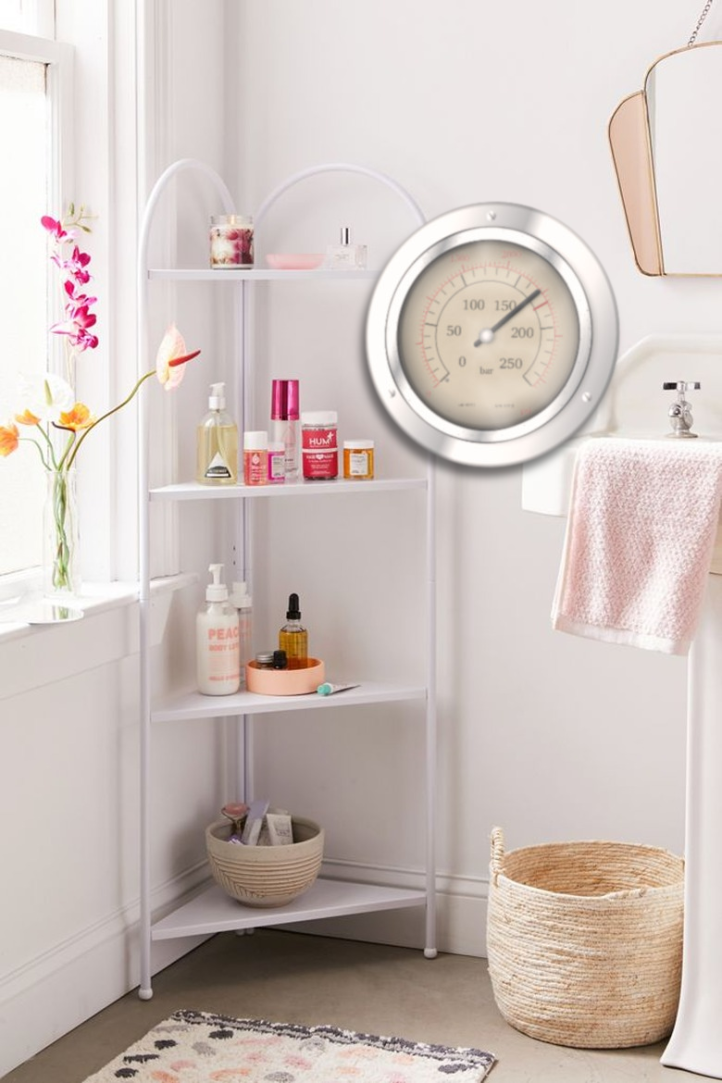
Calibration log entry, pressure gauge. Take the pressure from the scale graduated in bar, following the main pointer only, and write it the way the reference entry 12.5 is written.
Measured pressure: 170
